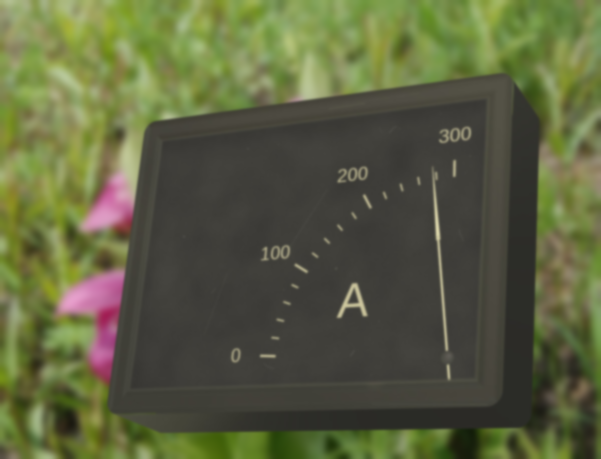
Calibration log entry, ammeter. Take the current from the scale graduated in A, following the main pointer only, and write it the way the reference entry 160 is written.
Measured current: 280
